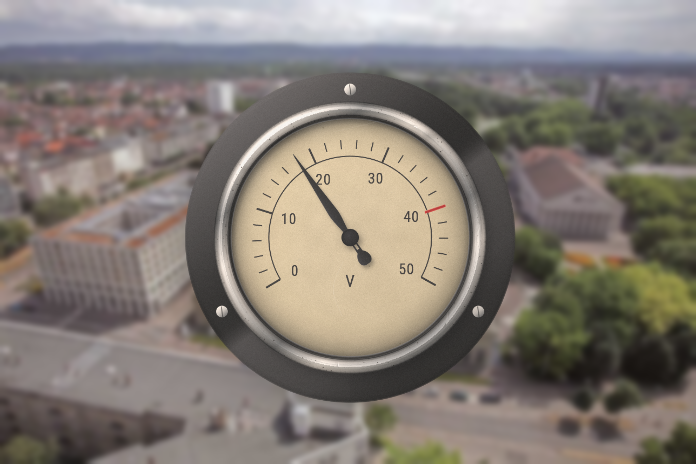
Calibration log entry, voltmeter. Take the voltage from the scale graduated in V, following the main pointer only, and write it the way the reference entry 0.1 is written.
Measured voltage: 18
